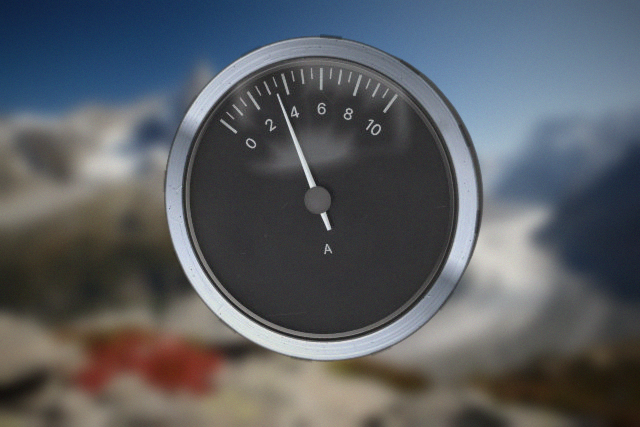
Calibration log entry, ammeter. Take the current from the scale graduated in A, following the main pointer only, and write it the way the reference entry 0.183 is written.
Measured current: 3.5
